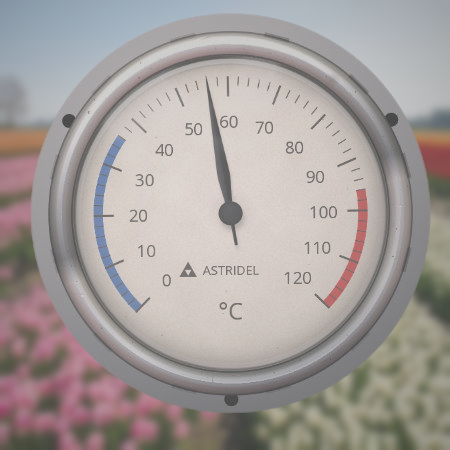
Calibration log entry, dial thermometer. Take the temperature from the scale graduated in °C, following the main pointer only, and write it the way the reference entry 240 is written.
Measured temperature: 56
